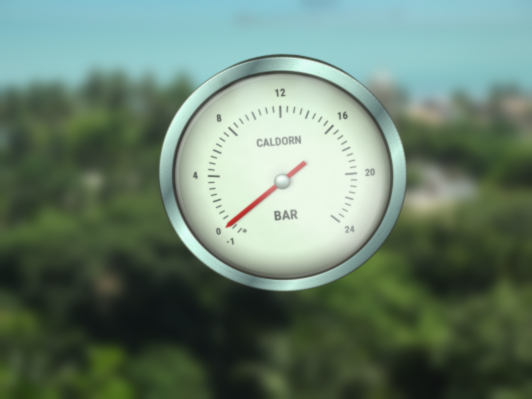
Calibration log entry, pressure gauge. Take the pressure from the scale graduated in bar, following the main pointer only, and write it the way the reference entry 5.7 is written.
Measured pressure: 0
